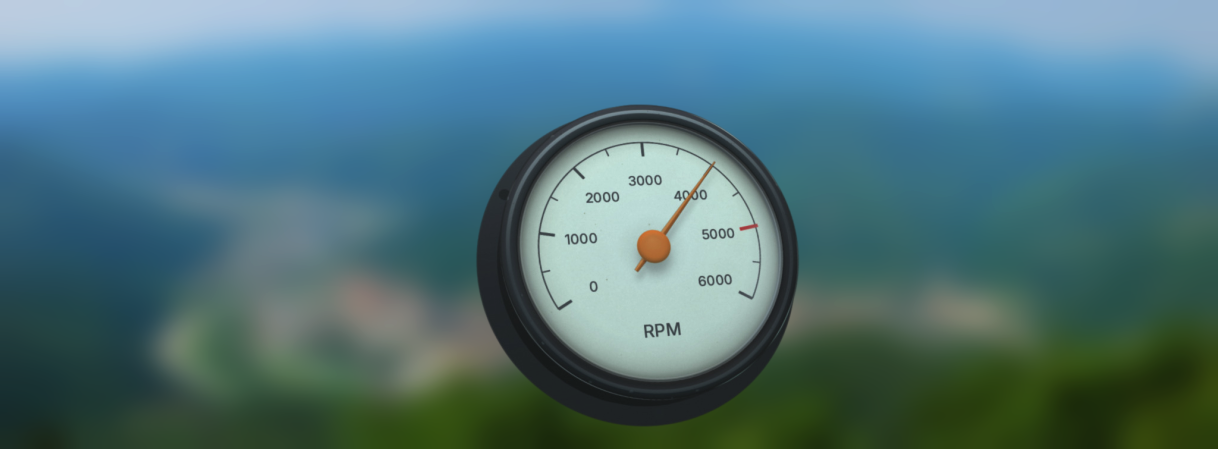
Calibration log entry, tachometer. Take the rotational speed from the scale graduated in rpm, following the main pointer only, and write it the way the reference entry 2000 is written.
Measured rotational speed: 4000
